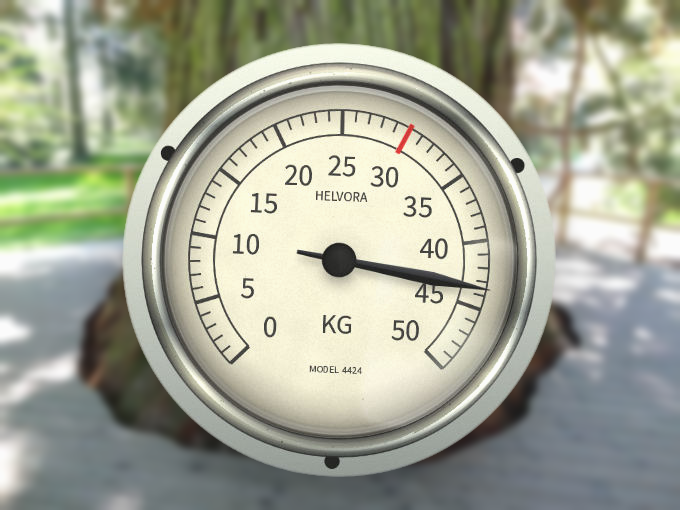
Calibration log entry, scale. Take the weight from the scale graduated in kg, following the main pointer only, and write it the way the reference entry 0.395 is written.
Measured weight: 43.5
